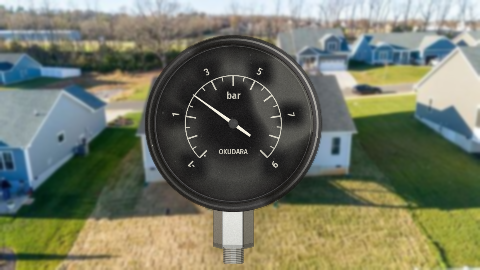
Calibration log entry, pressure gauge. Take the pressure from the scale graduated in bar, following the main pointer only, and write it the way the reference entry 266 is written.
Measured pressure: 2
